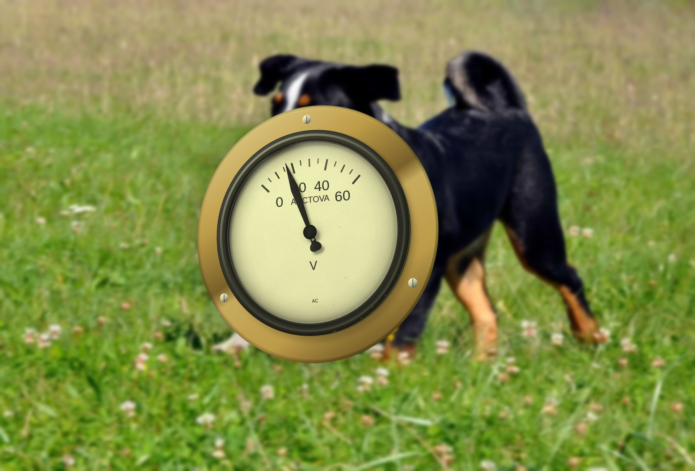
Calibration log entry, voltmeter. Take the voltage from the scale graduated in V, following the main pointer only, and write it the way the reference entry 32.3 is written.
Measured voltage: 17.5
